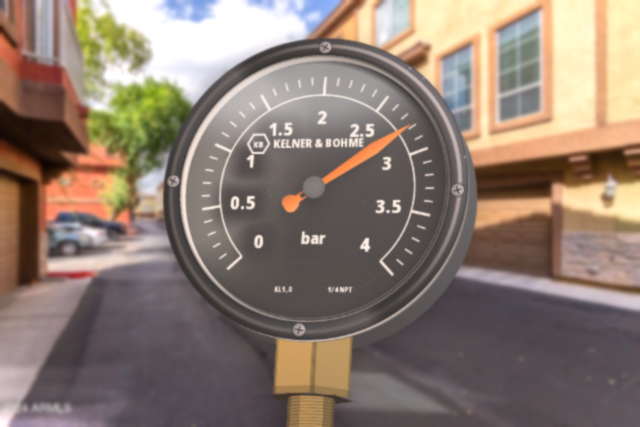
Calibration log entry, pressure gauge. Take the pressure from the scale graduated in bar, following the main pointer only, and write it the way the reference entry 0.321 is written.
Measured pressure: 2.8
